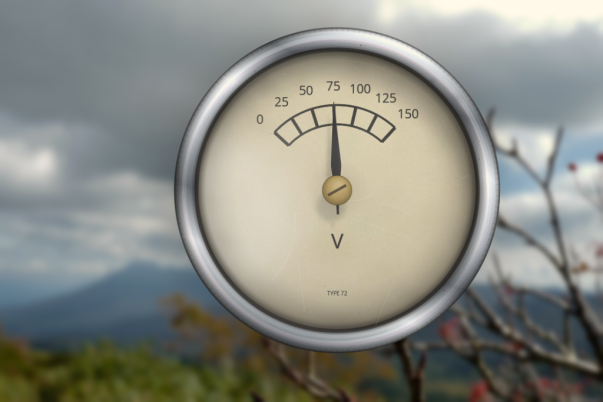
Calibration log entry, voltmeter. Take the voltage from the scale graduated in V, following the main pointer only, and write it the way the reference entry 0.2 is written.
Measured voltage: 75
